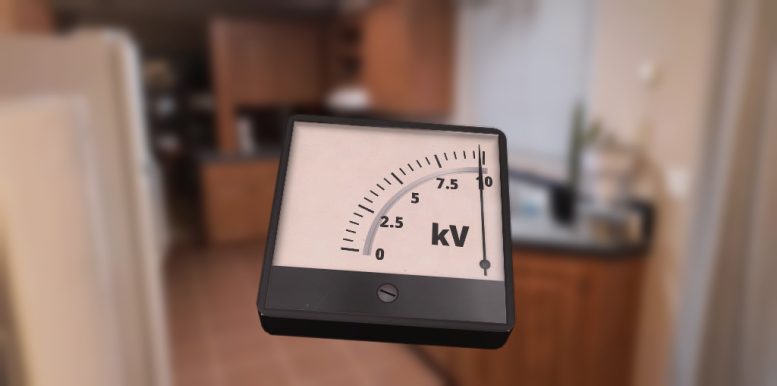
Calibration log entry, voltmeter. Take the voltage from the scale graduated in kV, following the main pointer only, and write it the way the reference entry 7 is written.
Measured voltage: 9.75
